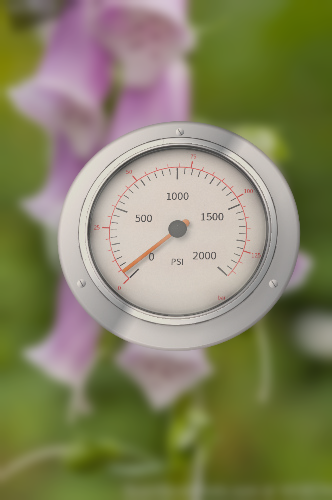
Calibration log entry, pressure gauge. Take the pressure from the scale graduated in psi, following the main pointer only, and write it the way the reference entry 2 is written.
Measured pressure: 50
